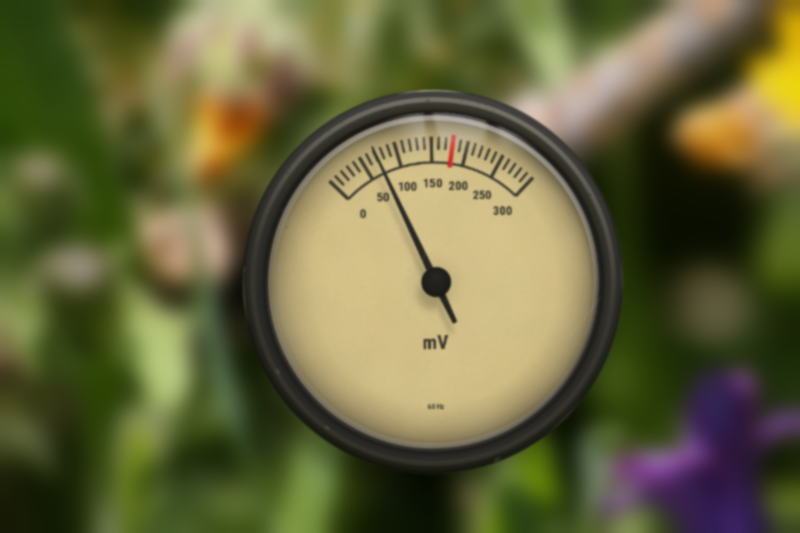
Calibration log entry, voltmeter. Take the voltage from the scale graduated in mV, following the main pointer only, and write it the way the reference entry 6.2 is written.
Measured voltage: 70
